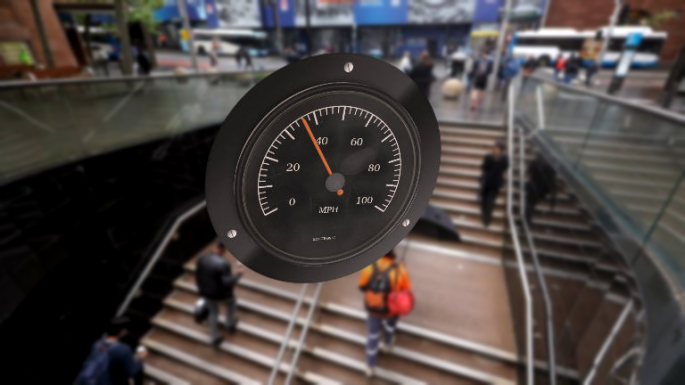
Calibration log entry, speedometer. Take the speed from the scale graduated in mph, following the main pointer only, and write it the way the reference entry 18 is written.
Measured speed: 36
